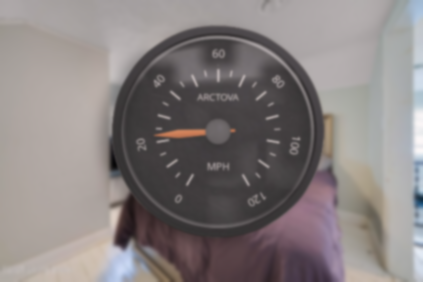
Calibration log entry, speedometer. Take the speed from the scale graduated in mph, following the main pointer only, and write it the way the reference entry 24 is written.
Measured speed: 22.5
